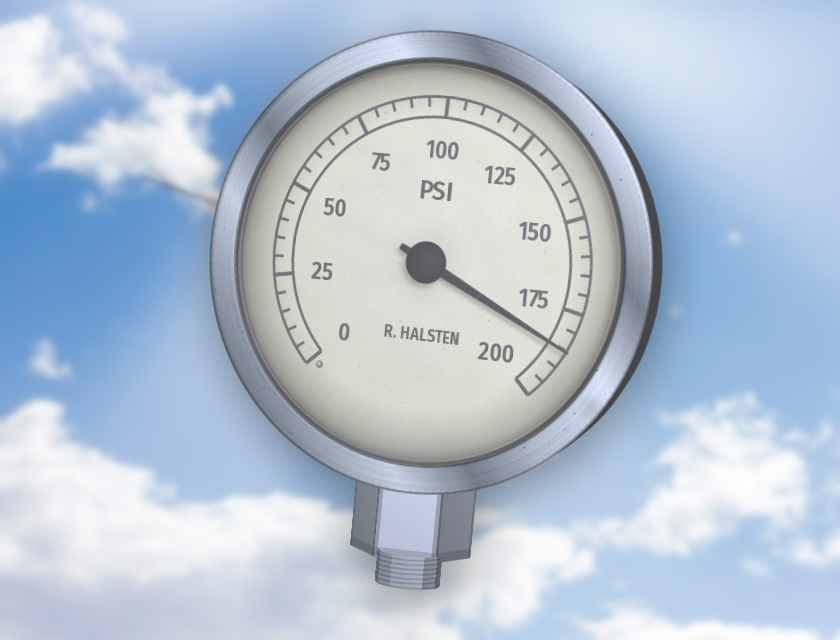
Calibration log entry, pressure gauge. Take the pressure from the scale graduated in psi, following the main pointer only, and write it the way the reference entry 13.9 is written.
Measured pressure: 185
